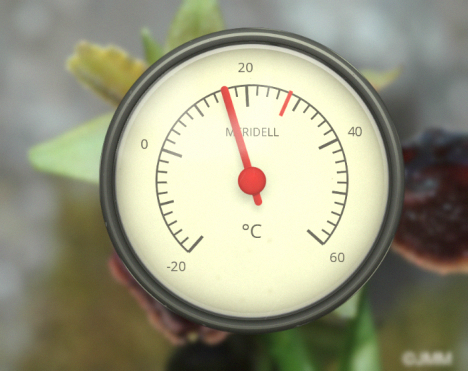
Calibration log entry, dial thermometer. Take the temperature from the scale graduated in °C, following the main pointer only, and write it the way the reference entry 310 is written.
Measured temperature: 16
